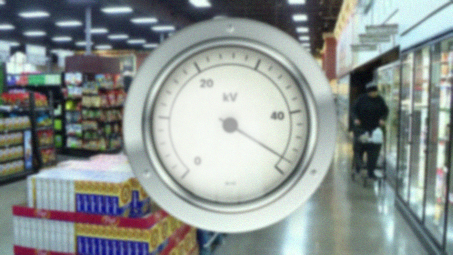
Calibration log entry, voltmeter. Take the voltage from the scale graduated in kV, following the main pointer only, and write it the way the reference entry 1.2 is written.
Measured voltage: 48
